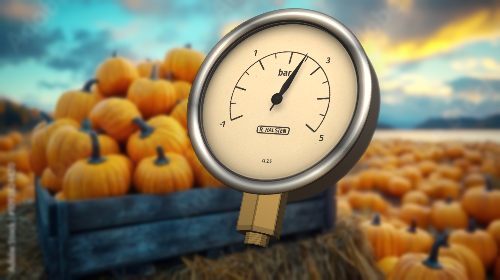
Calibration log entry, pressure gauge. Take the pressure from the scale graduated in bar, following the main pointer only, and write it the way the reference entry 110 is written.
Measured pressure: 2.5
